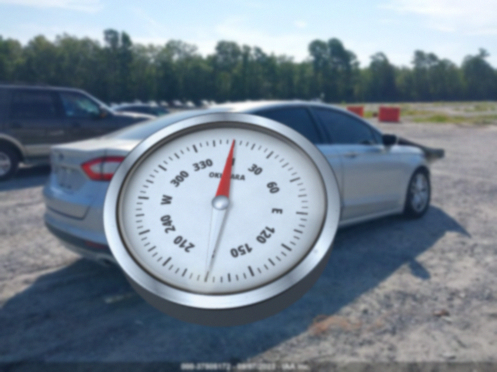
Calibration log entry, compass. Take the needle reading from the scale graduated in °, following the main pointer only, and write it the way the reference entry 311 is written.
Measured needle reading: 0
